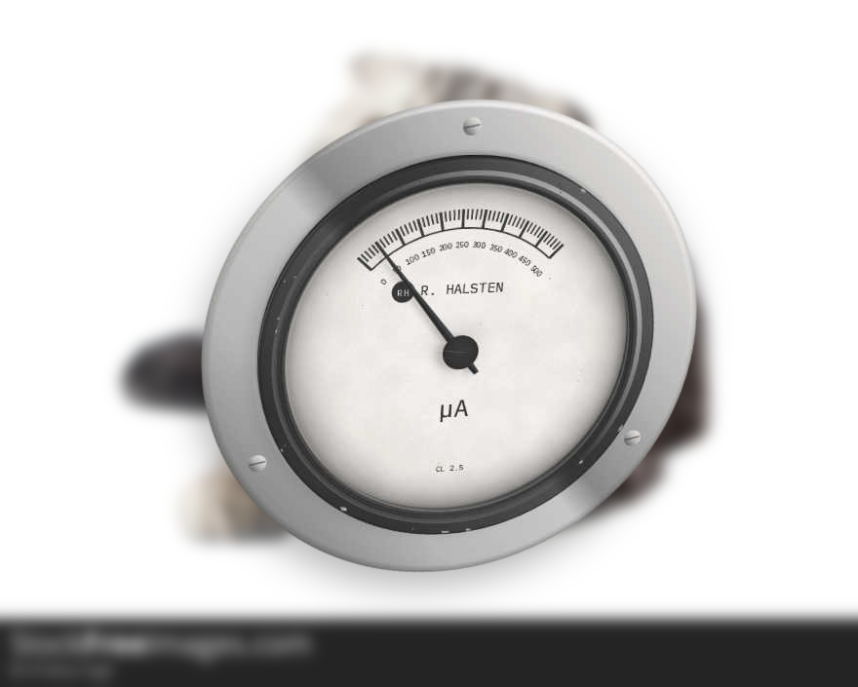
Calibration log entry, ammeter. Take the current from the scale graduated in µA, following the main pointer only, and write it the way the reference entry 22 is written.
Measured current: 50
